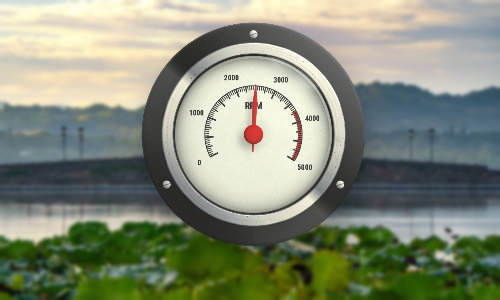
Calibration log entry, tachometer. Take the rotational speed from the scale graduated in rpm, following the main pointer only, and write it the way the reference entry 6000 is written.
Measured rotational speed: 2500
